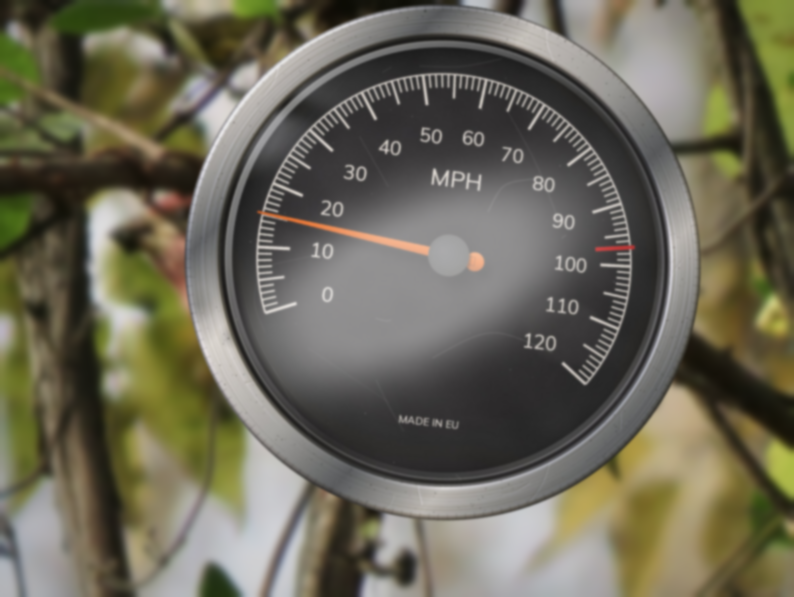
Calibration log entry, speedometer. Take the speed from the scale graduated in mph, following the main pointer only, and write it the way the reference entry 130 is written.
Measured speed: 15
